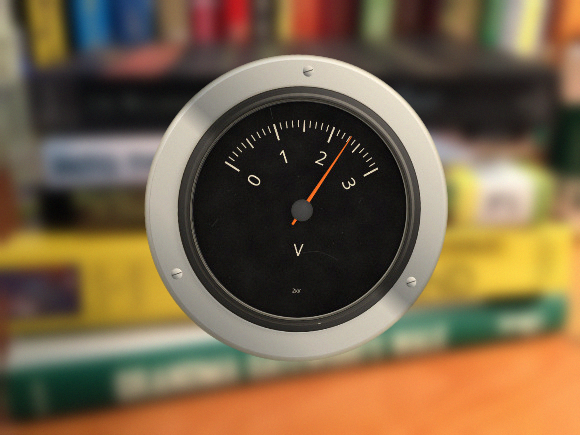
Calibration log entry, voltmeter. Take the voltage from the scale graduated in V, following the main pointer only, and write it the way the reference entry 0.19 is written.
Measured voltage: 2.3
